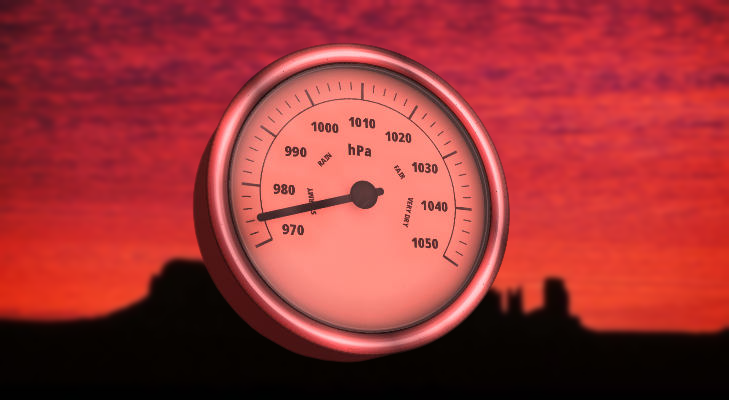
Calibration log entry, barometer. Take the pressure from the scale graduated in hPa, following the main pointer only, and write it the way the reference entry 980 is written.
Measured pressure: 974
